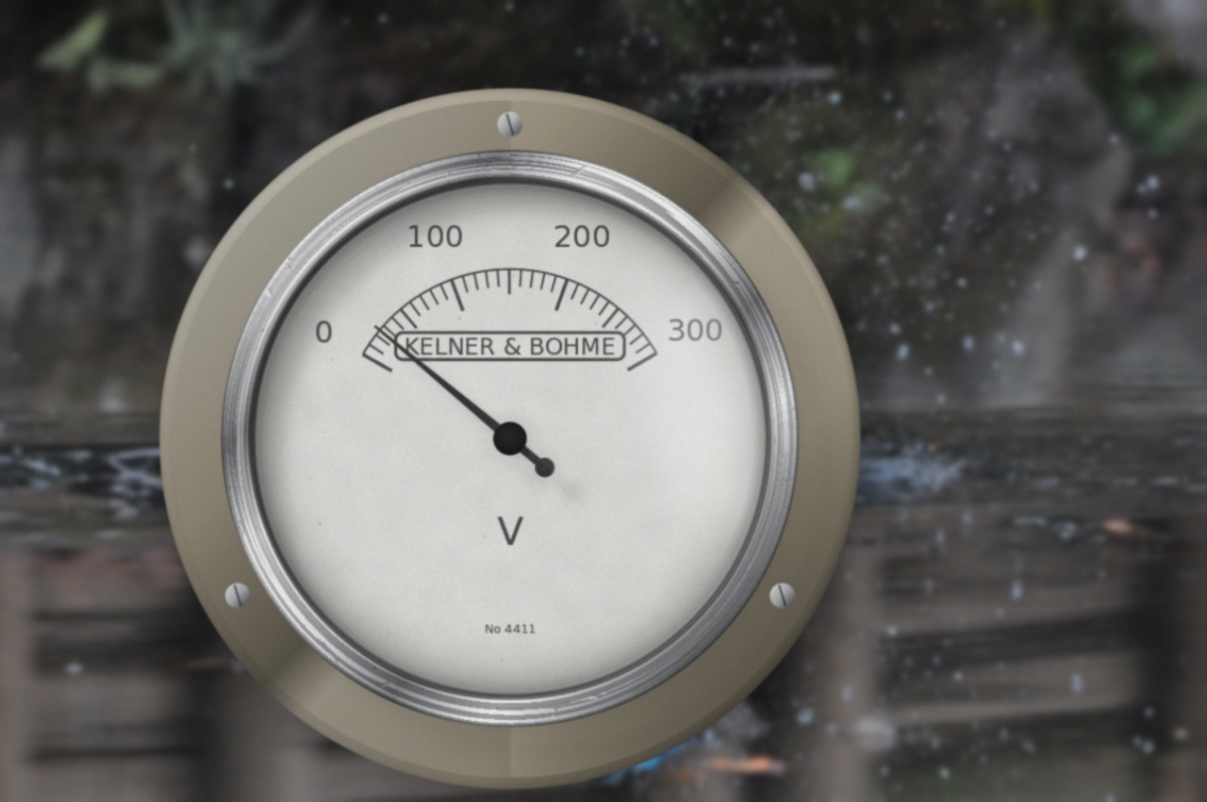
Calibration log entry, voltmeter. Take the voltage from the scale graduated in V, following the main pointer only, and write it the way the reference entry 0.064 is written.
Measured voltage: 25
